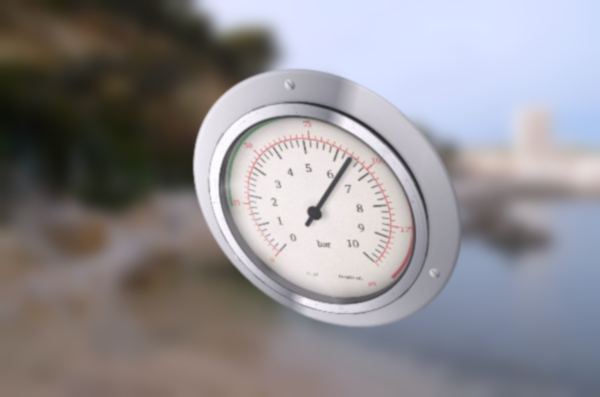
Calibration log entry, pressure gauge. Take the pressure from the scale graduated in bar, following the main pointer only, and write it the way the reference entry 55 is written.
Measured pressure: 6.4
